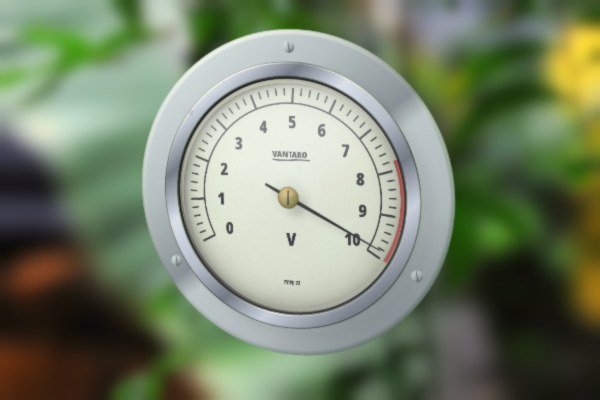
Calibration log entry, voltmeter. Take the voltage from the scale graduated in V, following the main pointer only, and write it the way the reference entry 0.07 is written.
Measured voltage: 9.8
